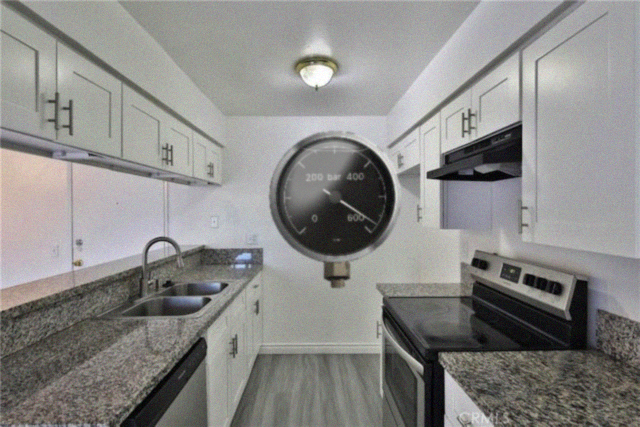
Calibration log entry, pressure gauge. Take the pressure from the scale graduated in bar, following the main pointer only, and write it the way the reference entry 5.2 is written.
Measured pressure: 575
